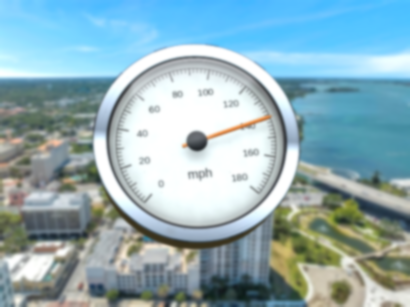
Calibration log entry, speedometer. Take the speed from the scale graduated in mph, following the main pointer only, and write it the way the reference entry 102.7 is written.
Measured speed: 140
